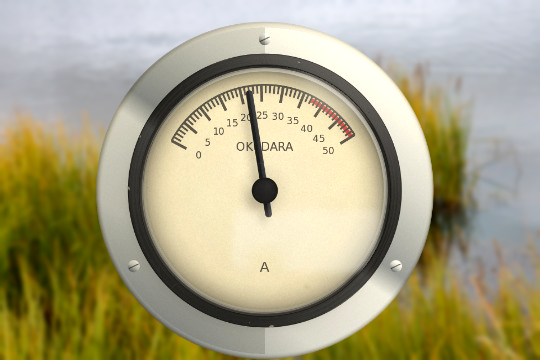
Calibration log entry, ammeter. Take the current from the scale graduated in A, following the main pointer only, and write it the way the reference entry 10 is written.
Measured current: 22
